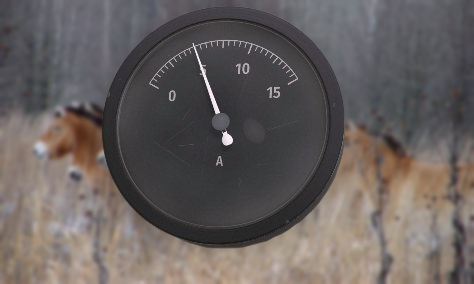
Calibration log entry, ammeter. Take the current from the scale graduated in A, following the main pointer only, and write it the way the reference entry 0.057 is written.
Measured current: 5
